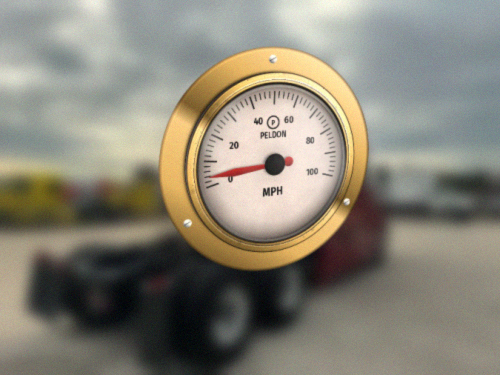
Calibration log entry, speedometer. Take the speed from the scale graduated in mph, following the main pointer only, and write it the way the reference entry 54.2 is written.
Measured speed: 4
